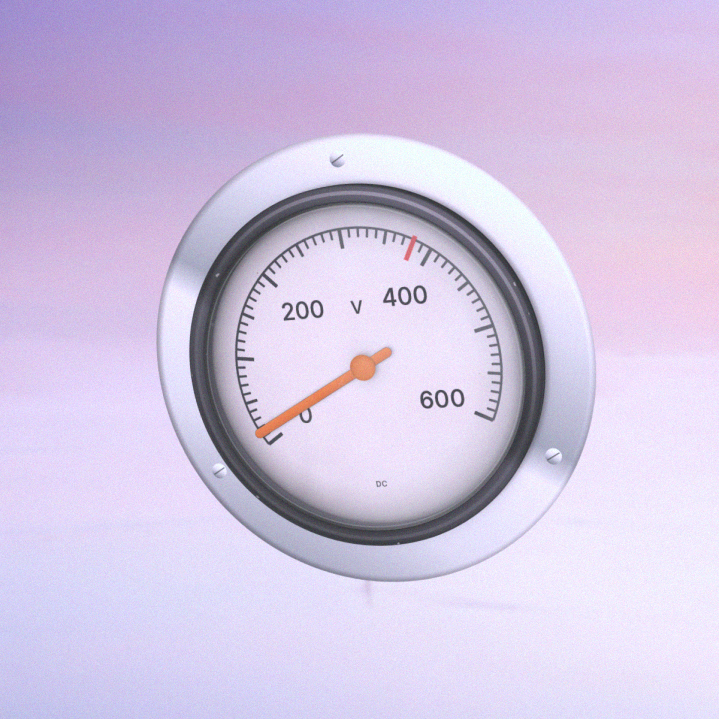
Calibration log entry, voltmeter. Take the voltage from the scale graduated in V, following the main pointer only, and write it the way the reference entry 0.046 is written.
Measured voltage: 15
